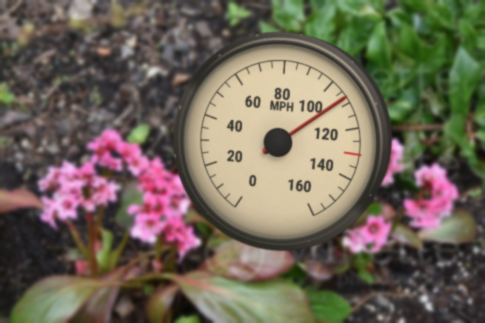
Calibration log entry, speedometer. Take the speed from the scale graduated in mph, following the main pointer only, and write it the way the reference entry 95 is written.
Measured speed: 107.5
